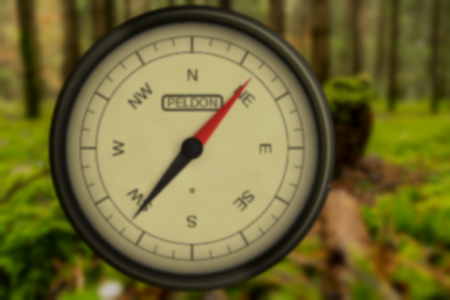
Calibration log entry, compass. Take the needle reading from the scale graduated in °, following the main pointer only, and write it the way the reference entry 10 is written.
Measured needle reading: 40
